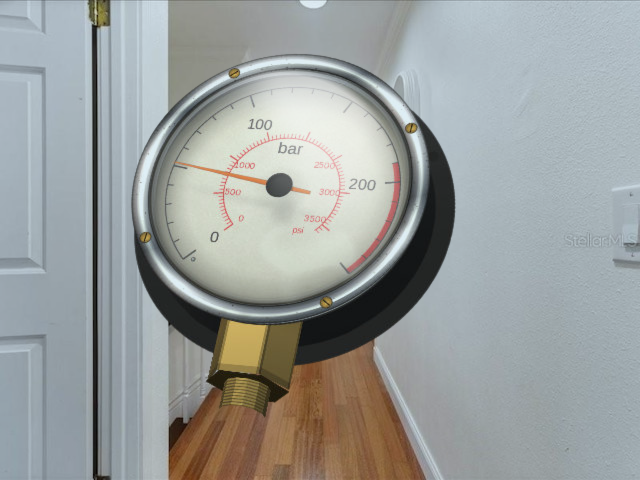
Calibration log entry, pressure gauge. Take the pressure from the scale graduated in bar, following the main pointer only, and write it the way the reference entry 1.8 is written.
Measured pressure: 50
